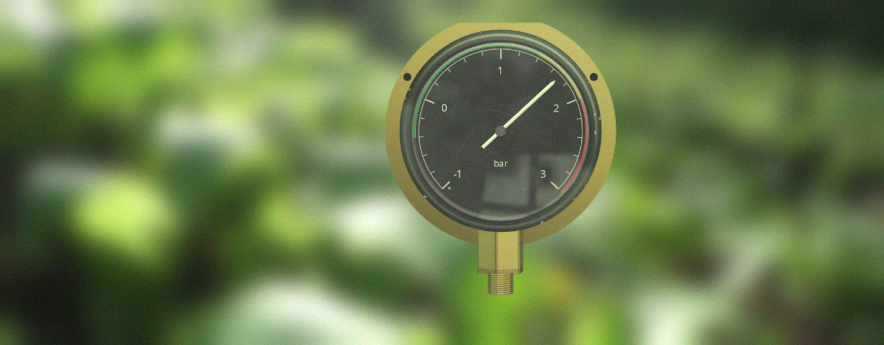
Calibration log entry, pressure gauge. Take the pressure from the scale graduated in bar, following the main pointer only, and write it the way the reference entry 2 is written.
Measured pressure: 1.7
